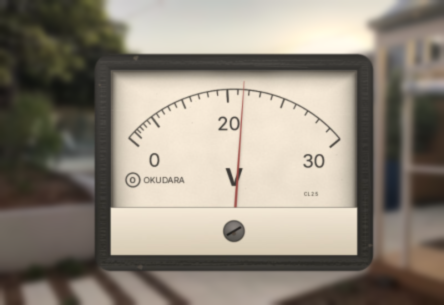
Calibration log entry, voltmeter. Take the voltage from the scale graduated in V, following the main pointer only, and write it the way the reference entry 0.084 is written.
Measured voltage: 21.5
